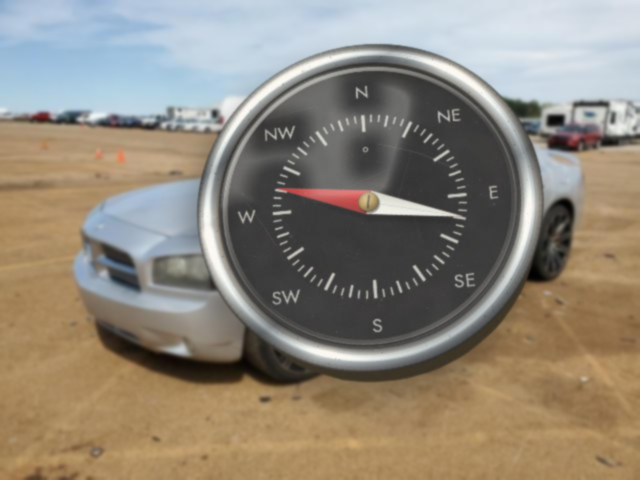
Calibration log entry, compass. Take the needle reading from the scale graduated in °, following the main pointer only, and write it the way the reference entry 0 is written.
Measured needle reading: 285
